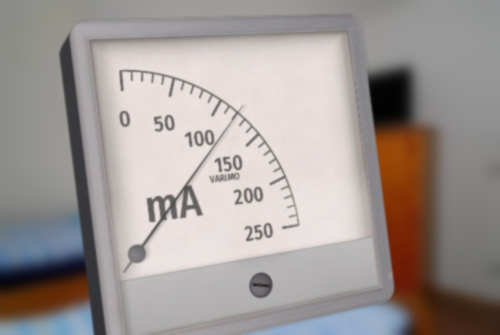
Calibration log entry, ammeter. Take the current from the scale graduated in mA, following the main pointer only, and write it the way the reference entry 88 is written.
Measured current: 120
